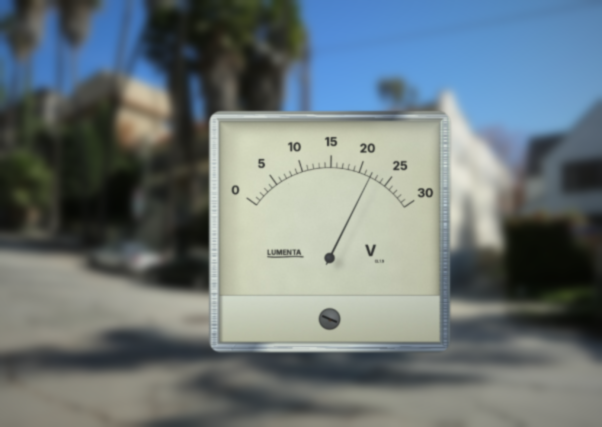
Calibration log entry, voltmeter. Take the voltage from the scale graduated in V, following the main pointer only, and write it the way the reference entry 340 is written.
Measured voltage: 22
